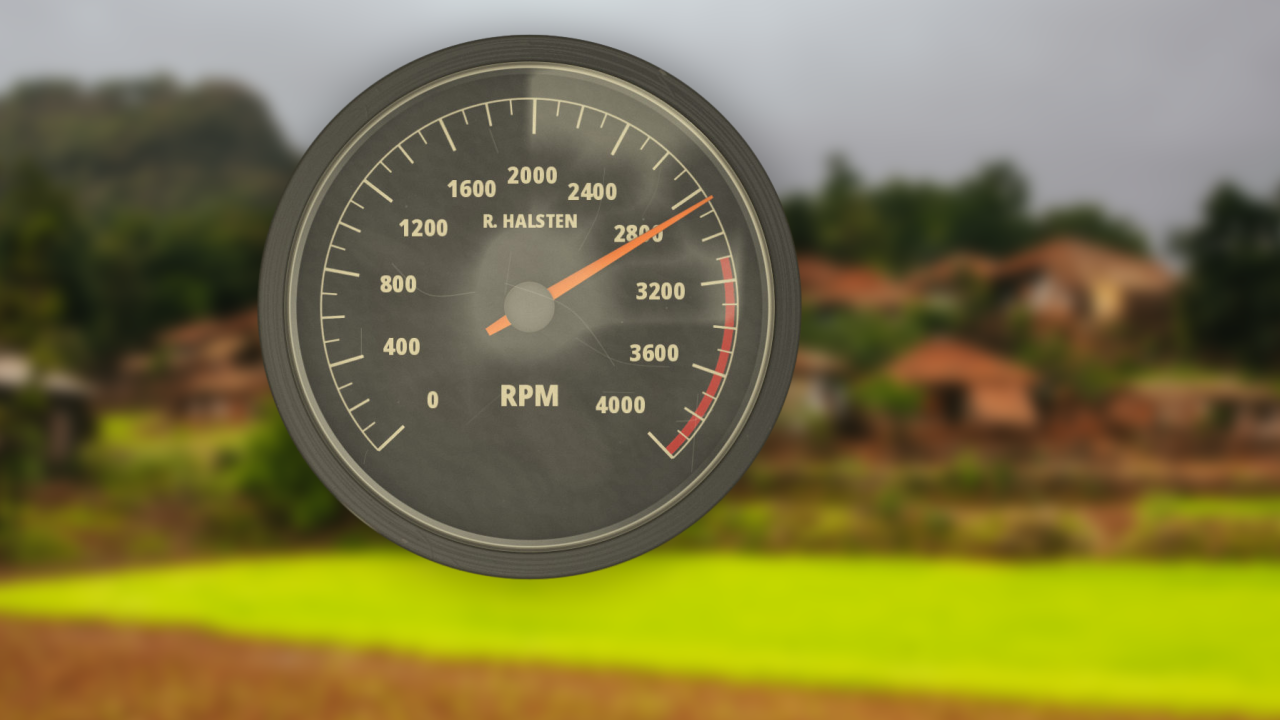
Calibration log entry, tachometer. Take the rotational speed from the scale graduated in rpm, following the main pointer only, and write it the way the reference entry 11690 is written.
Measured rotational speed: 2850
